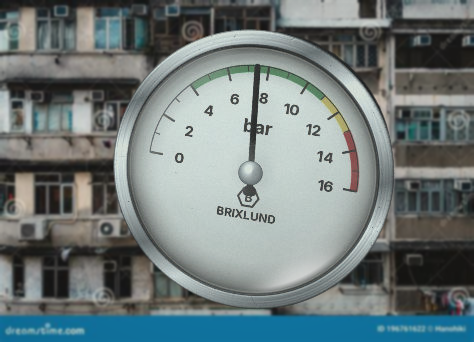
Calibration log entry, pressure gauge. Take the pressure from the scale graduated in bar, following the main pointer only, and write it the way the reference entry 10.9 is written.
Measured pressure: 7.5
